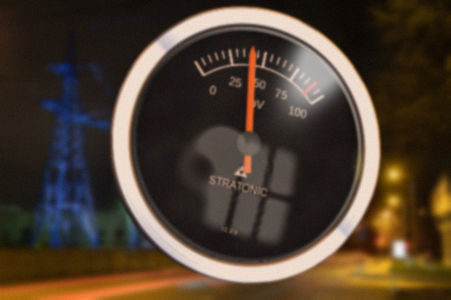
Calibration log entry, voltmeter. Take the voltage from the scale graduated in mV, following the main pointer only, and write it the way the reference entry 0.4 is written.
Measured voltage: 40
